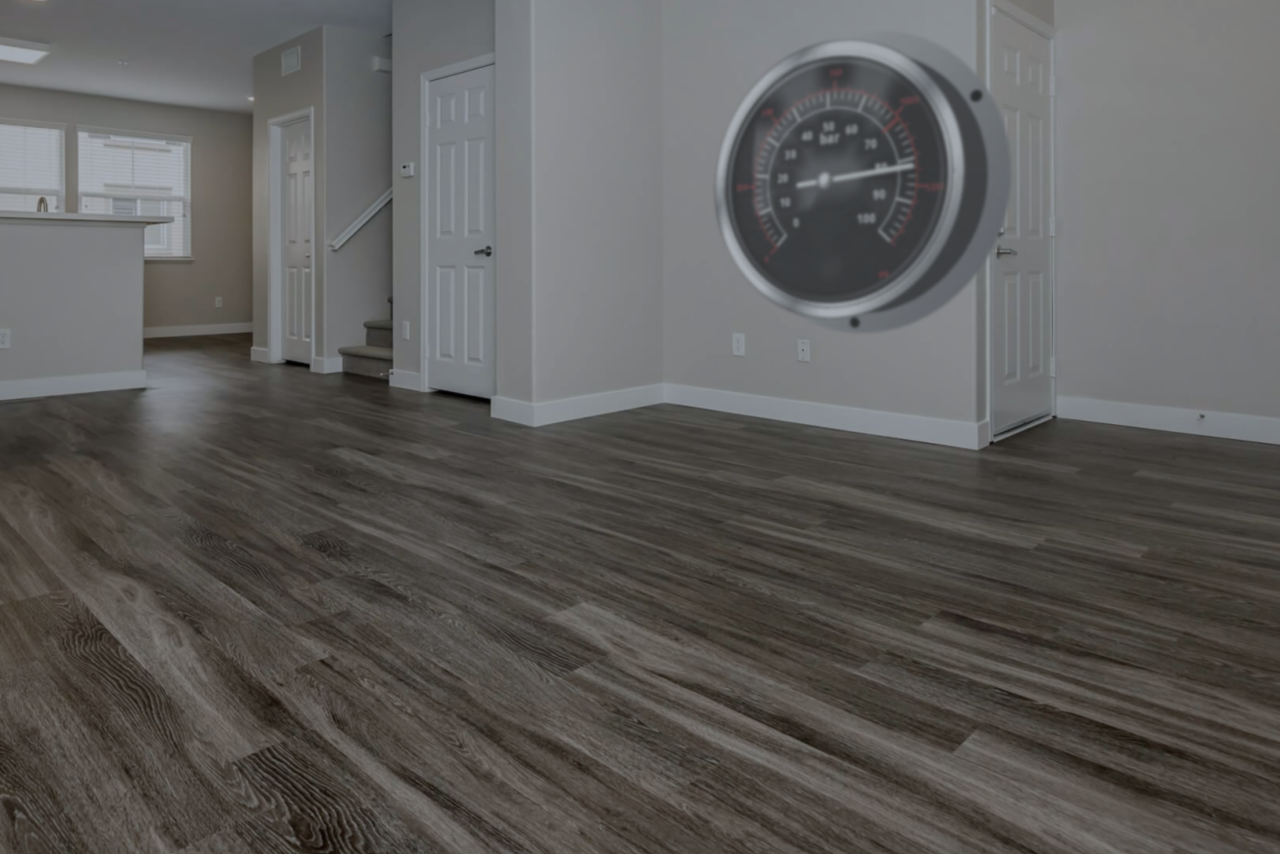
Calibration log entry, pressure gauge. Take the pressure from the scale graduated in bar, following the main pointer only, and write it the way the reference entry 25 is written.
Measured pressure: 82
